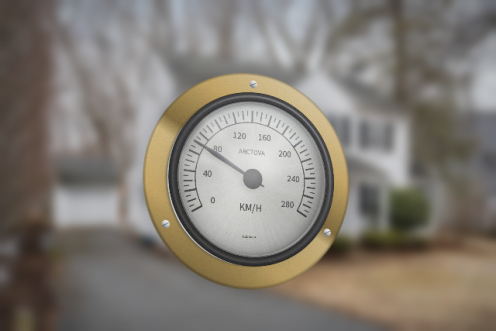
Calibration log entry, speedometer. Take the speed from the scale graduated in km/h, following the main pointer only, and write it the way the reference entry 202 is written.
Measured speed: 70
